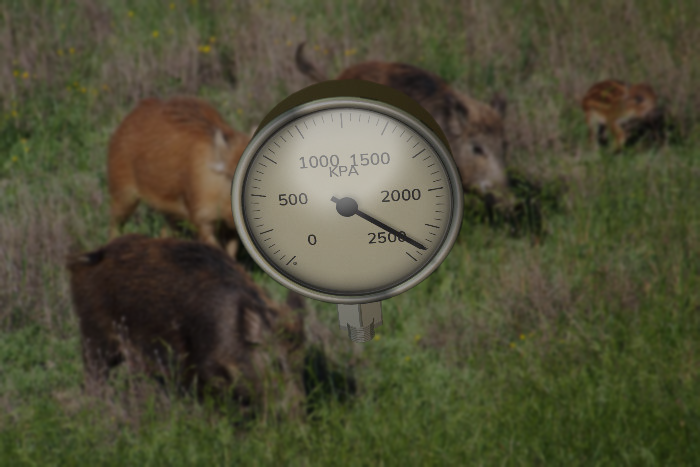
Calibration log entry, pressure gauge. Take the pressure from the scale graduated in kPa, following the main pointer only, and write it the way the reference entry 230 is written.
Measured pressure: 2400
